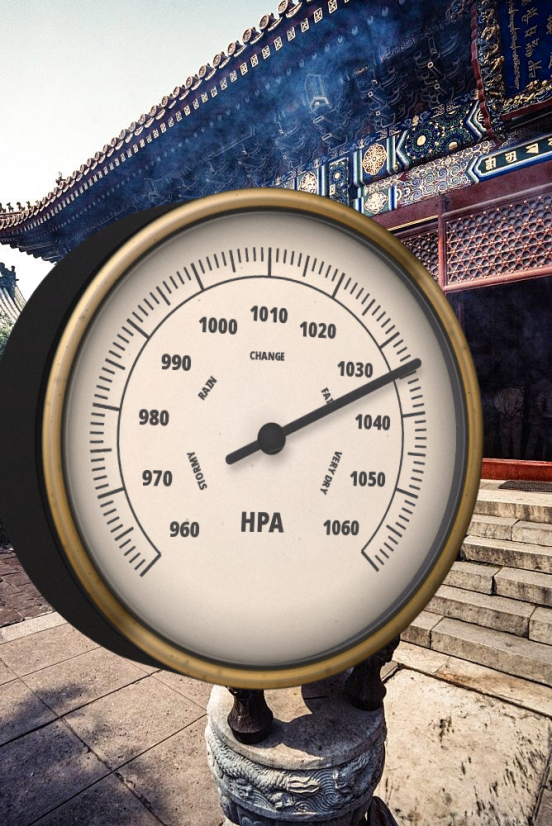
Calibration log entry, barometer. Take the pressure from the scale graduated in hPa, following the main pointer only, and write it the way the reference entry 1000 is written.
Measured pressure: 1034
